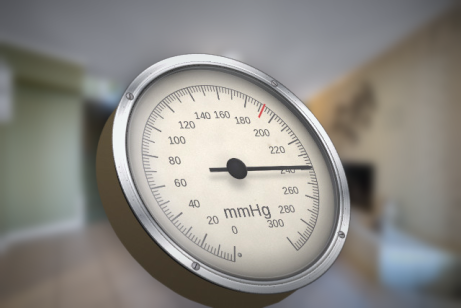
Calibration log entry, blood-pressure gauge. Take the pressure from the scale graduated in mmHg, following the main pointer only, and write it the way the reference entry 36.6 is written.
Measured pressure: 240
